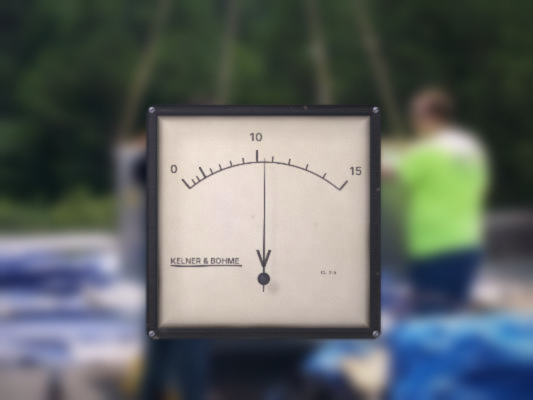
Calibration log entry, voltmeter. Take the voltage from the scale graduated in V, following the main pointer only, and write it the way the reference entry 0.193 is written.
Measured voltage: 10.5
